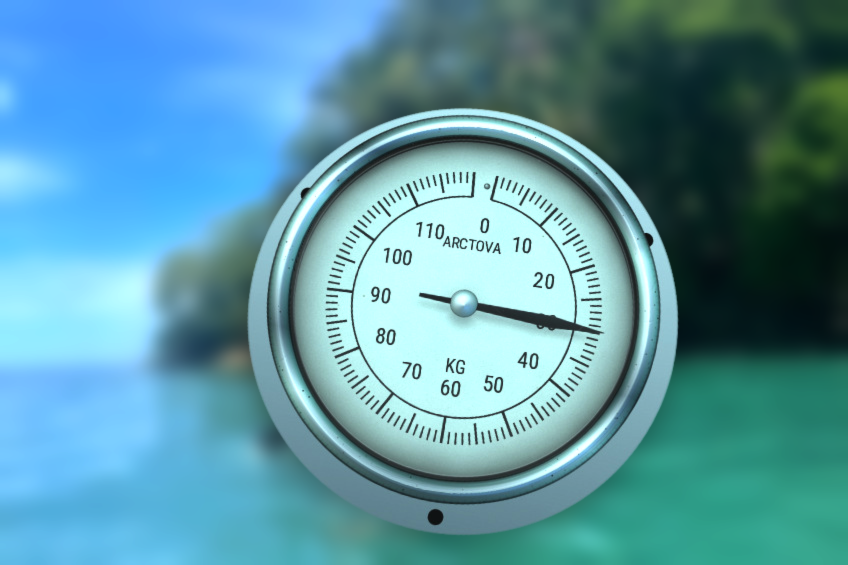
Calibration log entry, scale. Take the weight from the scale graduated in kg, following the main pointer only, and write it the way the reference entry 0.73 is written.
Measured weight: 30
